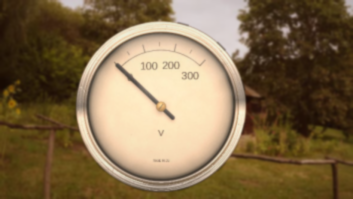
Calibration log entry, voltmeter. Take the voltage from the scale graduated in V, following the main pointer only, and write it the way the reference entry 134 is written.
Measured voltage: 0
